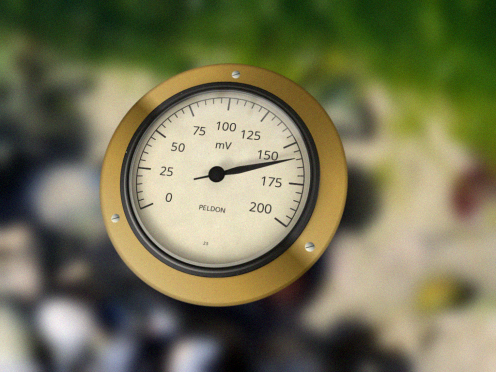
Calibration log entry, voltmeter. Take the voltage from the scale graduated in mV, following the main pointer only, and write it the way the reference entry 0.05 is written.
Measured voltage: 160
